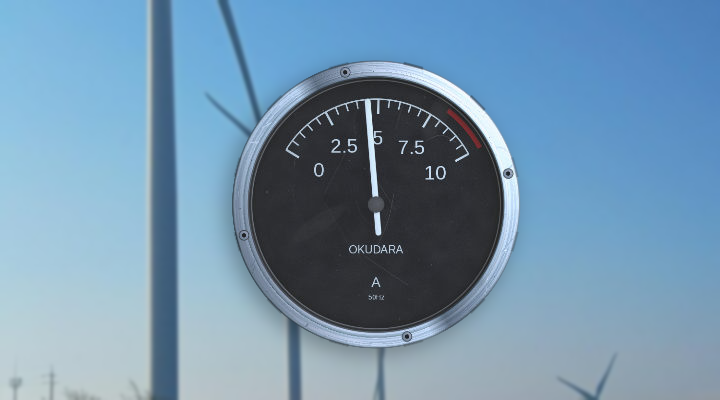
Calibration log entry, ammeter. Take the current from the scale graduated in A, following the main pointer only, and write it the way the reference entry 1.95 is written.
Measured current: 4.5
